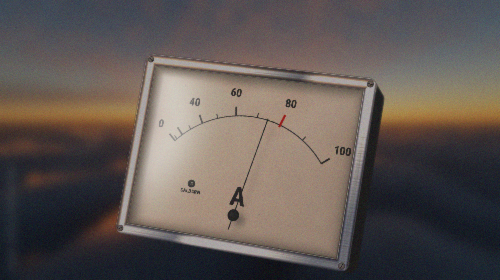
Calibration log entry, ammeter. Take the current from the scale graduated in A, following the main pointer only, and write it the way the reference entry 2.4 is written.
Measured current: 75
